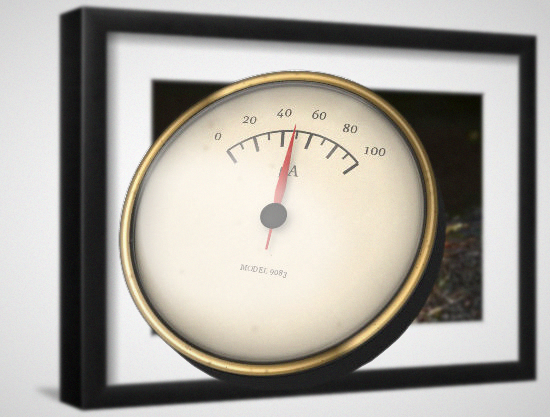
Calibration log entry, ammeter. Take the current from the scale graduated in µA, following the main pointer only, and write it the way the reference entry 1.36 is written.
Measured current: 50
